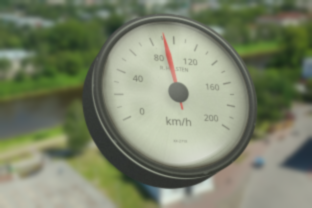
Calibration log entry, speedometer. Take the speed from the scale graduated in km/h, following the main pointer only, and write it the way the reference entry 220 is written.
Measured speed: 90
